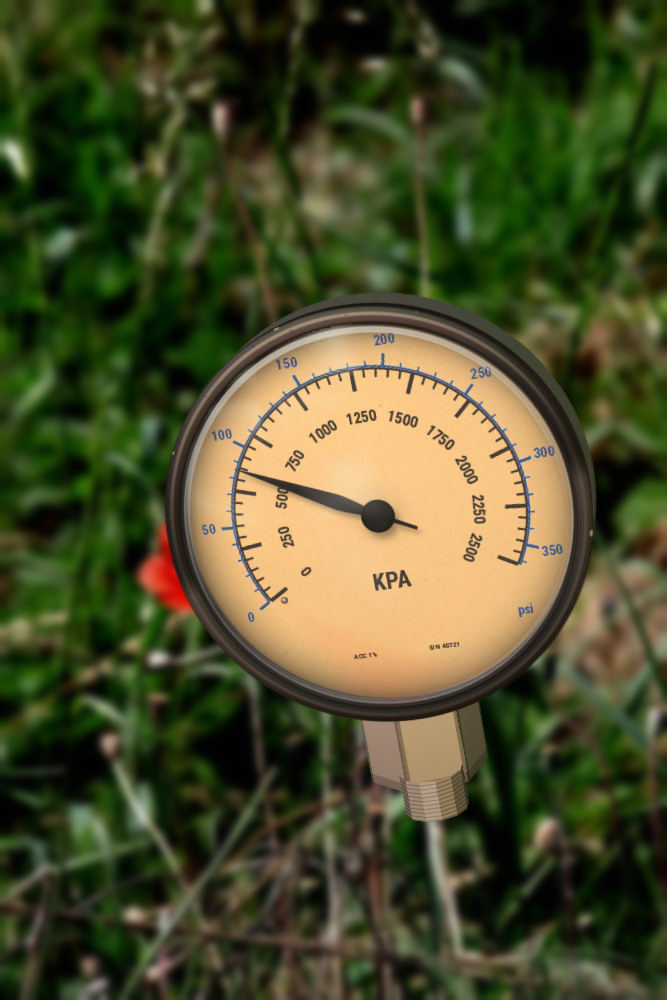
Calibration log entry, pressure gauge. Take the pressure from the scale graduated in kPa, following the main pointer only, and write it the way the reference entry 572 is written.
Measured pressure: 600
